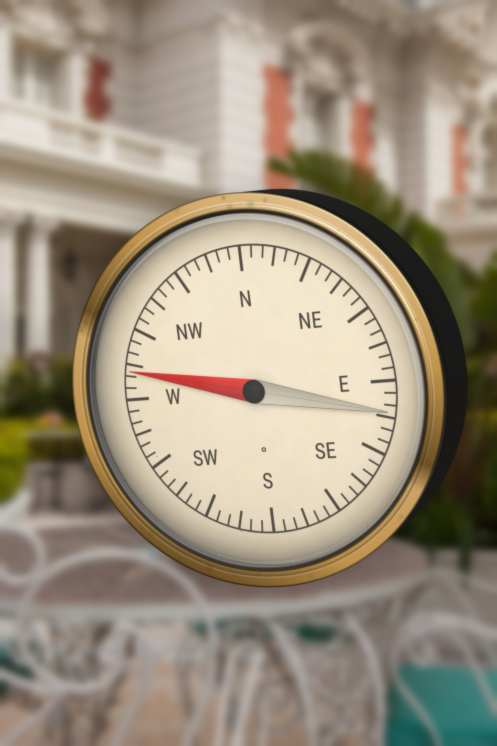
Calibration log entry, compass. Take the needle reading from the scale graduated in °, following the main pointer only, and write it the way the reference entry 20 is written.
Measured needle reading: 282.5
